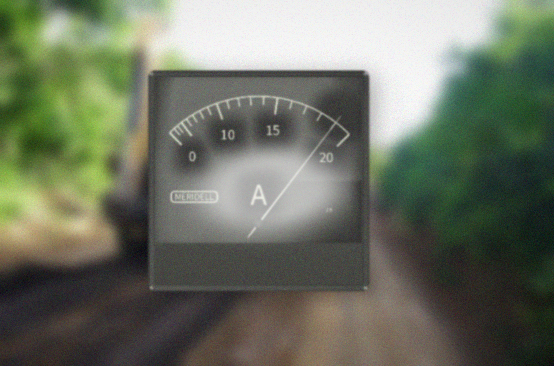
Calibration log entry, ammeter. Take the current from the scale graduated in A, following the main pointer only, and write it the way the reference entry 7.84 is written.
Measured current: 19
